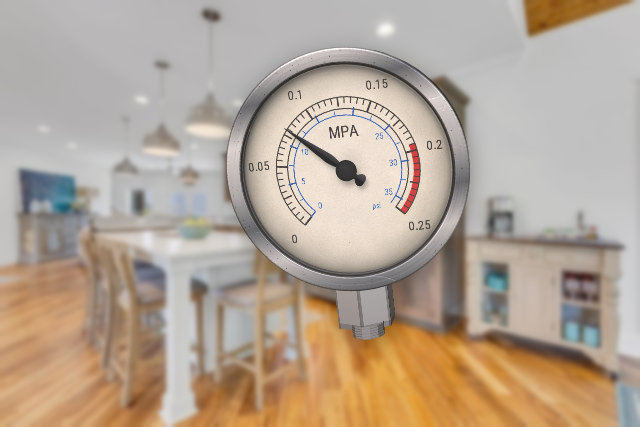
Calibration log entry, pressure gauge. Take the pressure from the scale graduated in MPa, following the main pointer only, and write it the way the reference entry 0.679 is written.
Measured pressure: 0.08
